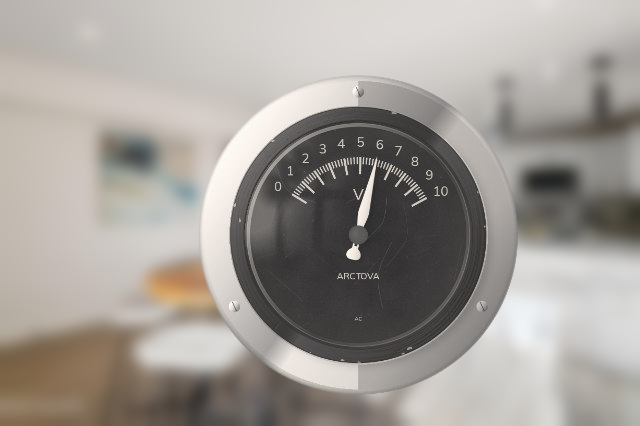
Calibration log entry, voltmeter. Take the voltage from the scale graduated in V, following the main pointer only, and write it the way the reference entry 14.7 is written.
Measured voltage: 6
